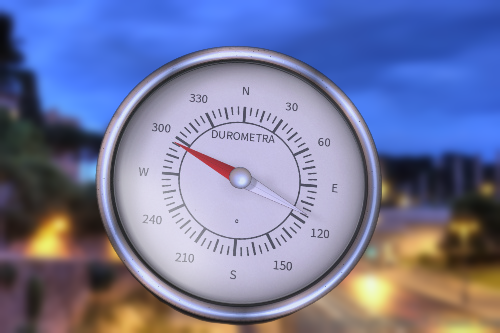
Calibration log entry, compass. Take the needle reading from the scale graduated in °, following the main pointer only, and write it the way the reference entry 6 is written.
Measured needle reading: 295
